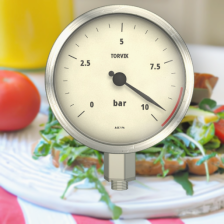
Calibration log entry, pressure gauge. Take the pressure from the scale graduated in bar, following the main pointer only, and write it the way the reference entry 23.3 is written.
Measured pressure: 9.5
